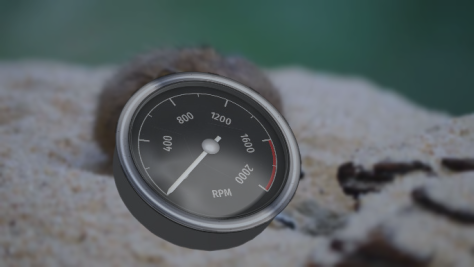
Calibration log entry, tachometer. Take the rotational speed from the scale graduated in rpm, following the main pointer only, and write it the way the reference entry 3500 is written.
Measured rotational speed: 0
